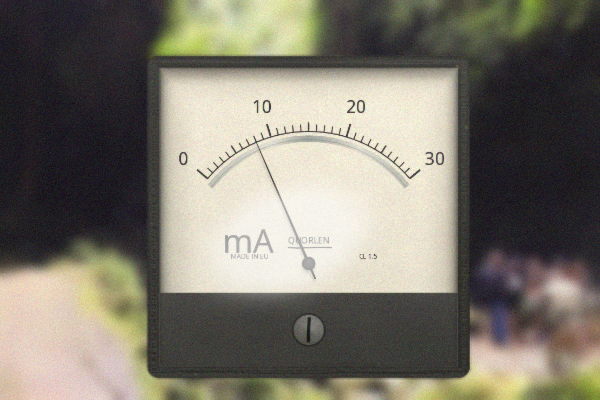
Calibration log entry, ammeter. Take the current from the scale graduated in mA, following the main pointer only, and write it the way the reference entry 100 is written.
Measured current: 8
